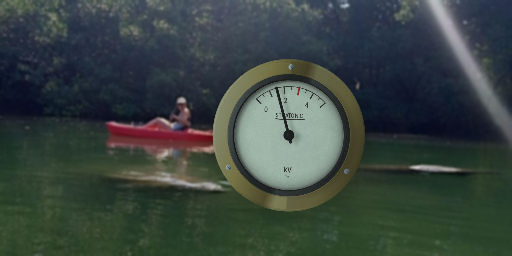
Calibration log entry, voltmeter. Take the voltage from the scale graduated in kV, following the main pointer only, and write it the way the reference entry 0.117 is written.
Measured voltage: 1.5
